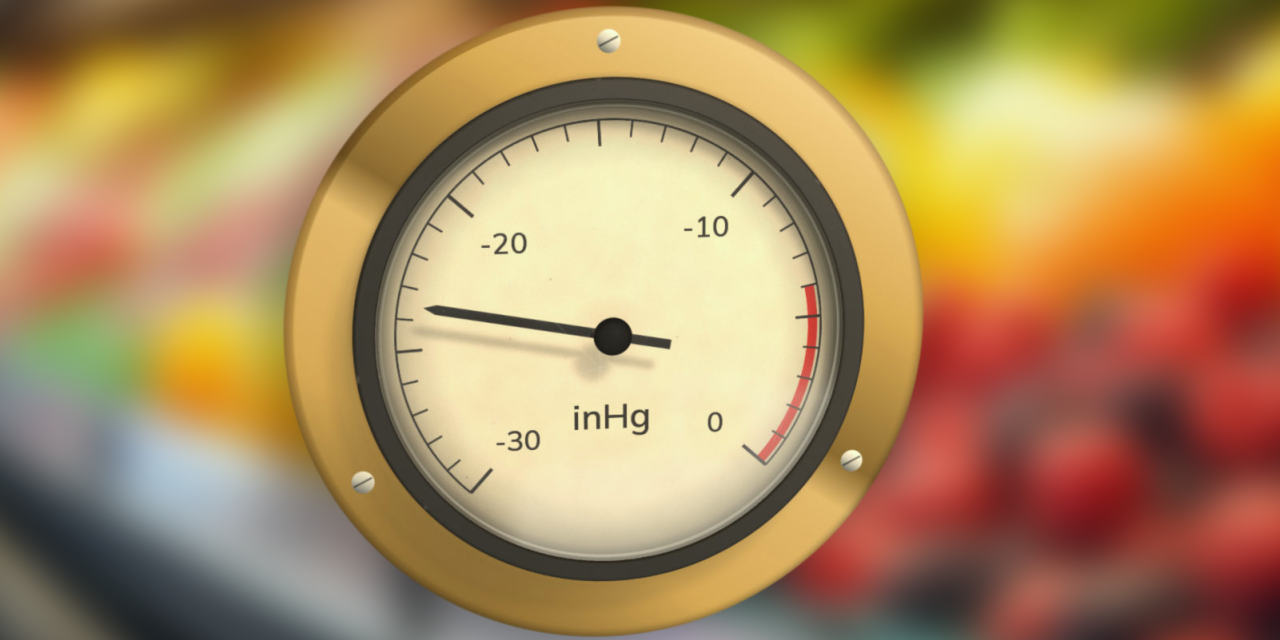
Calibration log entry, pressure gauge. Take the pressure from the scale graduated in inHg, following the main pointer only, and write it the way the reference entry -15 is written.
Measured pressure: -23.5
